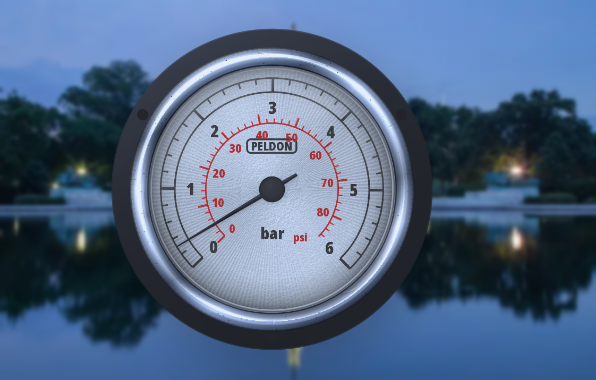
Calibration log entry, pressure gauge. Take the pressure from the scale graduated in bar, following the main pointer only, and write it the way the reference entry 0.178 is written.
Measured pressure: 0.3
